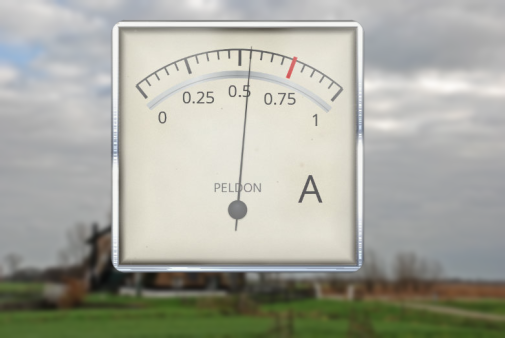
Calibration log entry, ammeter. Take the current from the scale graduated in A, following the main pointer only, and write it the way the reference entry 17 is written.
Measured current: 0.55
